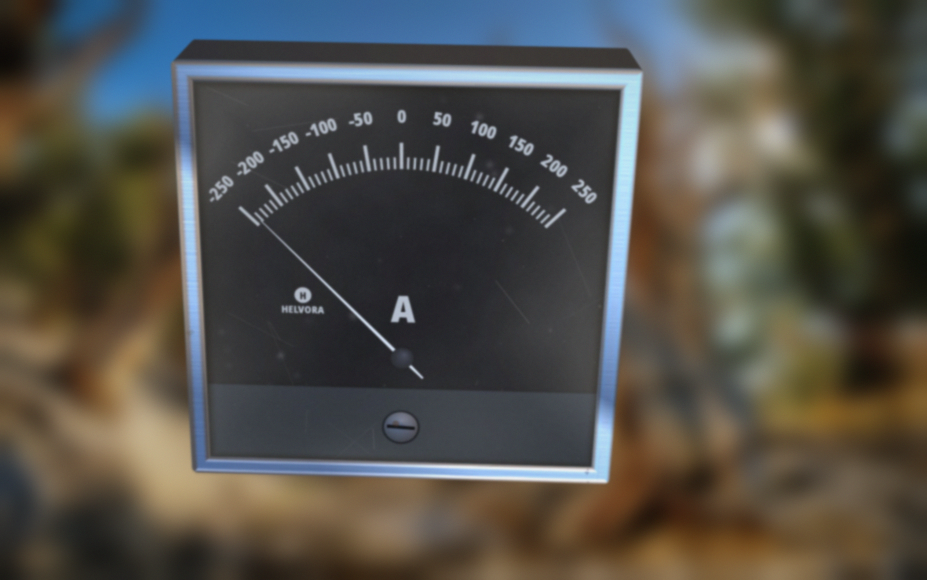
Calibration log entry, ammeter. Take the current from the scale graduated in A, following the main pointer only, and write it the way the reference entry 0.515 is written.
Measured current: -240
